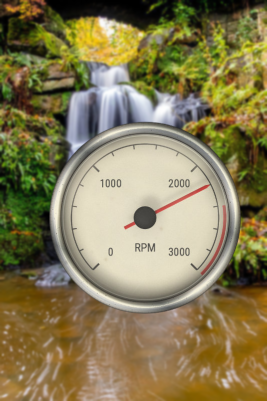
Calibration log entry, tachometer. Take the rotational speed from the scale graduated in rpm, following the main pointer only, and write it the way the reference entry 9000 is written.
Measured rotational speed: 2200
